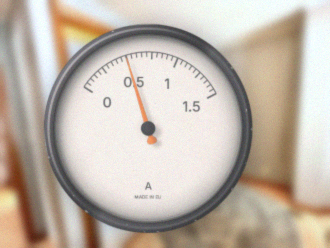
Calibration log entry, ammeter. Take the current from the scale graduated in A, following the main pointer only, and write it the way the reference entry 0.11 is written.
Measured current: 0.5
